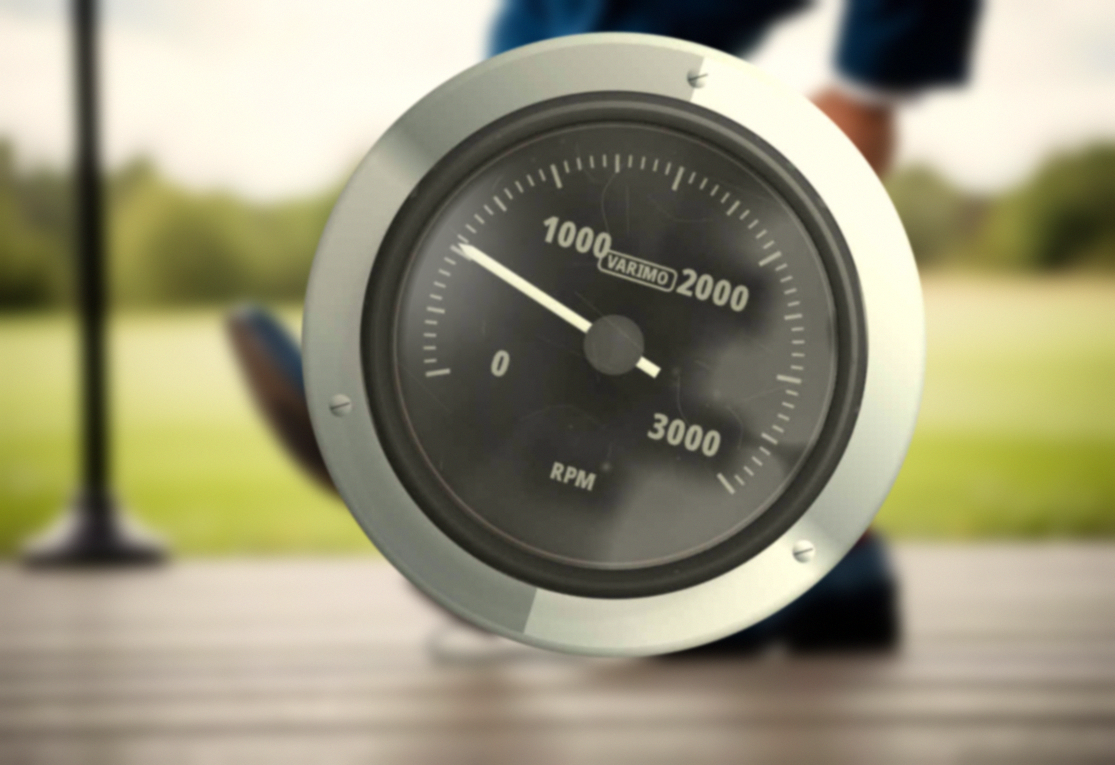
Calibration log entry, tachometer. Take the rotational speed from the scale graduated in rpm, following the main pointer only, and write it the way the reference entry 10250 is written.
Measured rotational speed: 525
